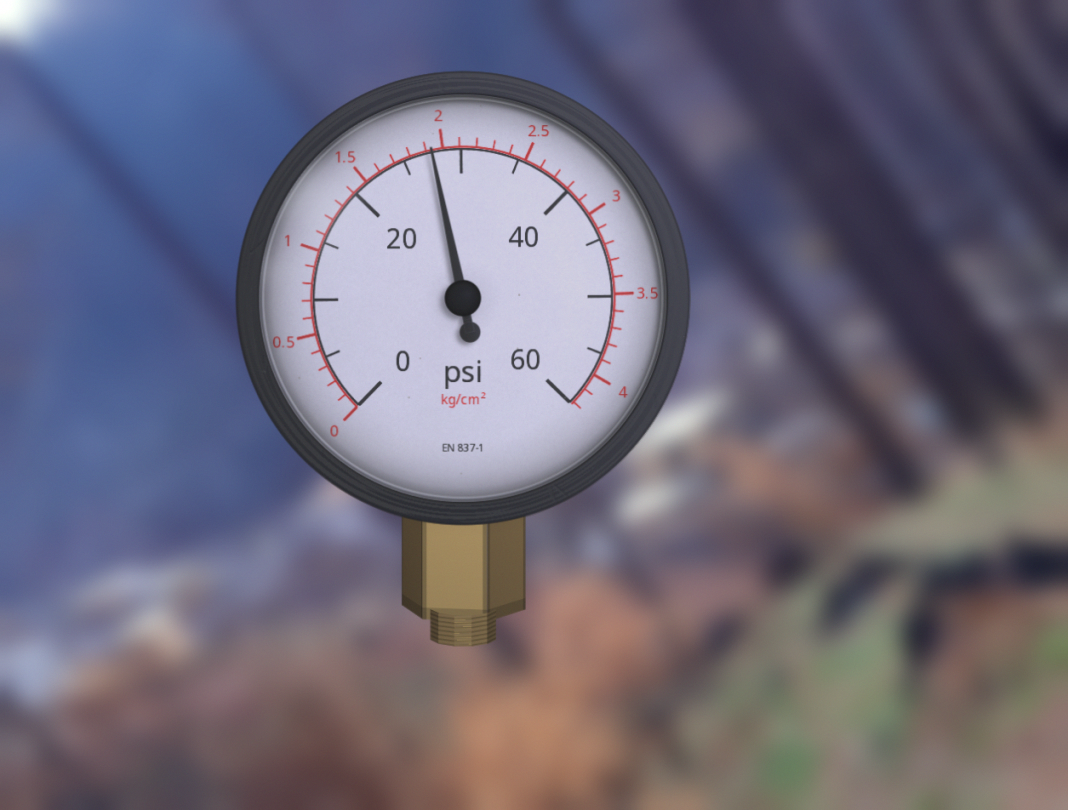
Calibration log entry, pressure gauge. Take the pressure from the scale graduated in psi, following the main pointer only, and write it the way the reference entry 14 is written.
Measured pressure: 27.5
